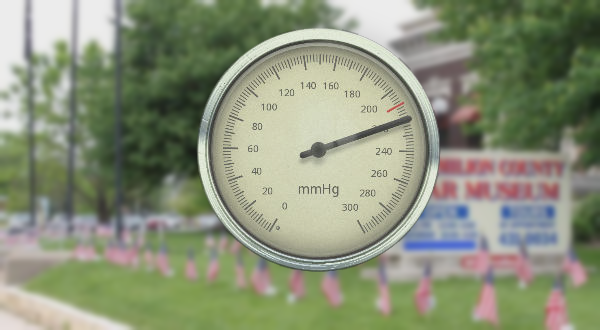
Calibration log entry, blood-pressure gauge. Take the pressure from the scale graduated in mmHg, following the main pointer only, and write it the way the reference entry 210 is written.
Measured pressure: 220
